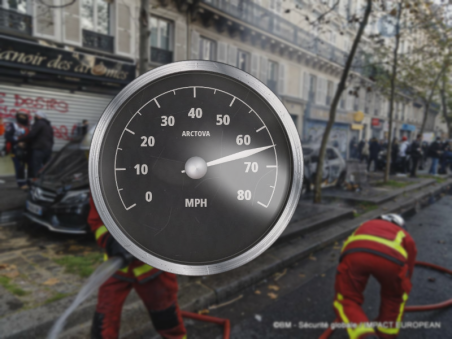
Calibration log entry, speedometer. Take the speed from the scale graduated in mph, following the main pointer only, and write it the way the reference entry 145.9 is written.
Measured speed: 65
